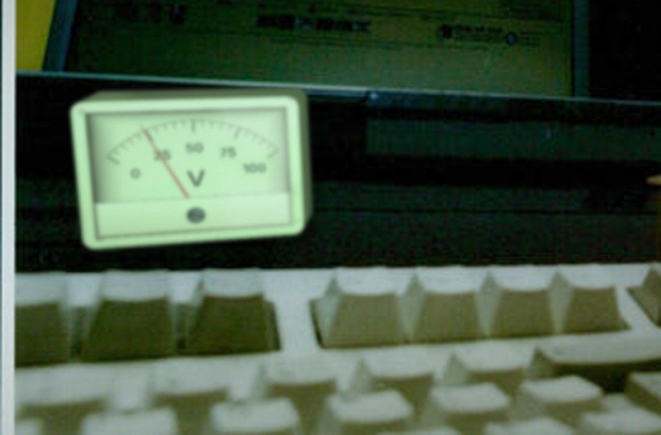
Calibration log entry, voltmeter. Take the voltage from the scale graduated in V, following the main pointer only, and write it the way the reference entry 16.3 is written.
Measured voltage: 25
